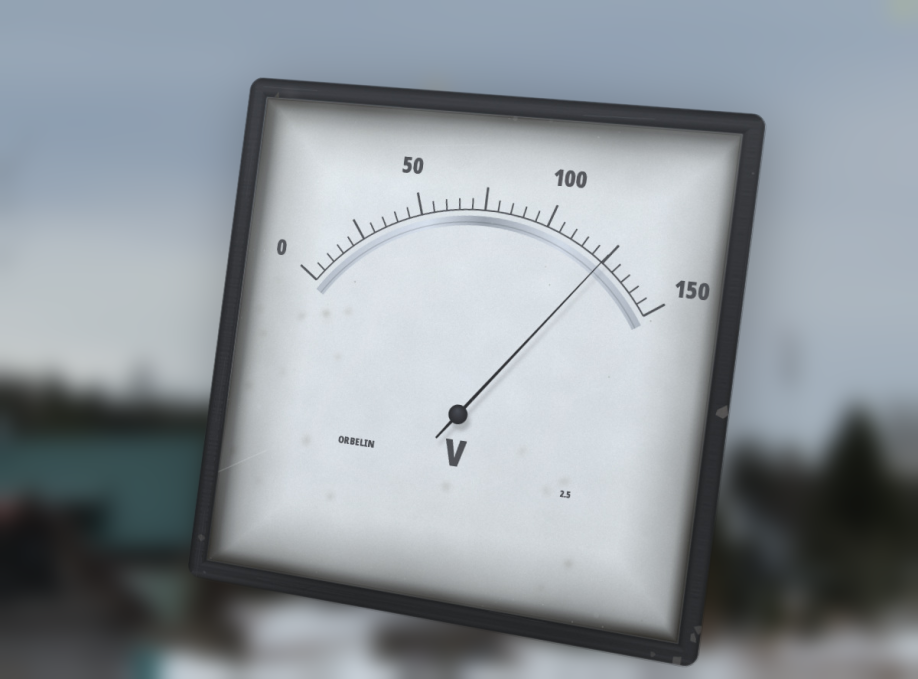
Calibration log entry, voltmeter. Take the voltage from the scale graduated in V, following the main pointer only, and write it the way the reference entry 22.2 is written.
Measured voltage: 125
